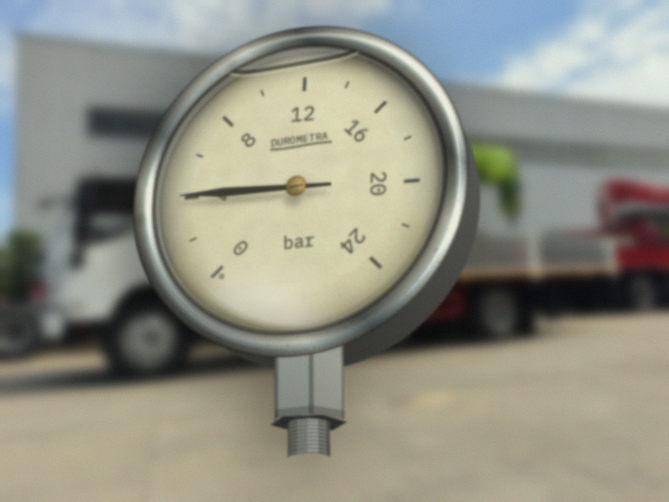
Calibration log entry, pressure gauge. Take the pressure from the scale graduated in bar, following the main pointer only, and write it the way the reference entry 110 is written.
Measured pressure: 4
